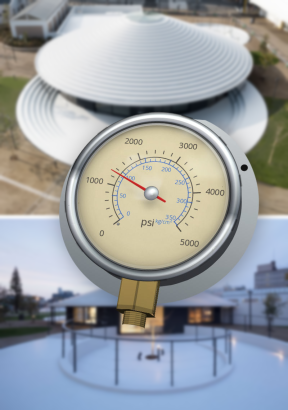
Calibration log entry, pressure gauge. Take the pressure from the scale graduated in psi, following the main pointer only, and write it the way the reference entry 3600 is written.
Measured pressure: 1300
